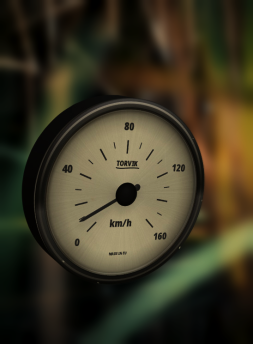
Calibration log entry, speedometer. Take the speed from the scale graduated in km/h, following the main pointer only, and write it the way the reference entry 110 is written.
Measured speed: 10
